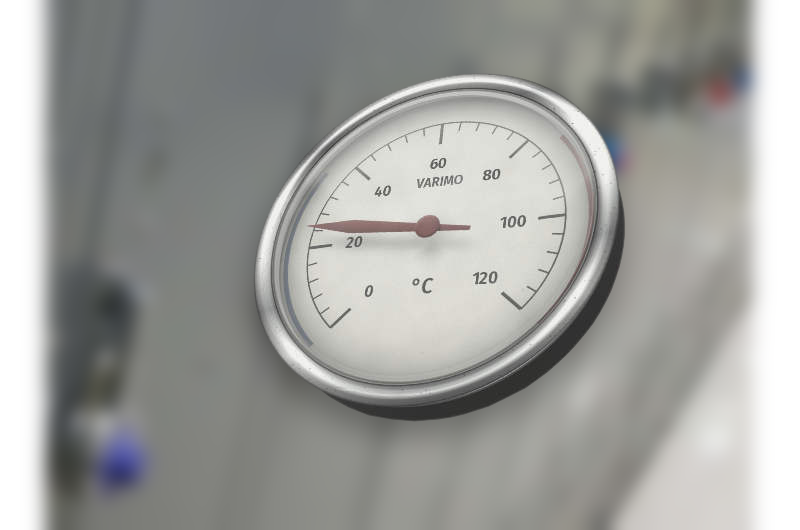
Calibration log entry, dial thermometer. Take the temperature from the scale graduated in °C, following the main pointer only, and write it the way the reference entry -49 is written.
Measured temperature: 24
